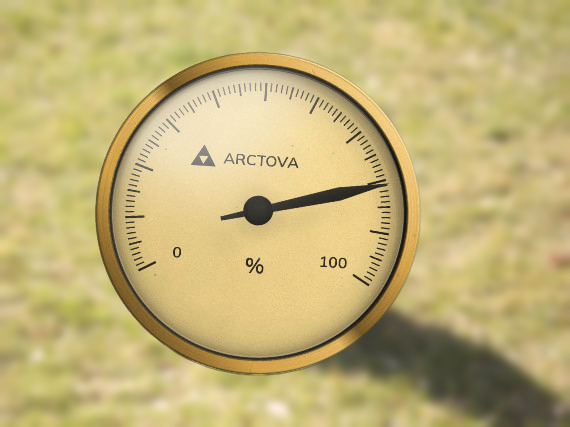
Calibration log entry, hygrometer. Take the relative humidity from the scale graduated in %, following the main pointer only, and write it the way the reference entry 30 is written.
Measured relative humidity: 81
